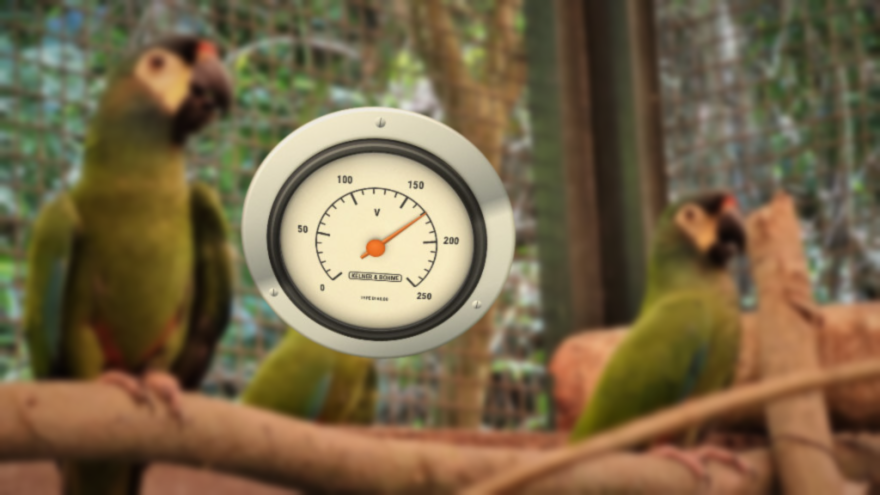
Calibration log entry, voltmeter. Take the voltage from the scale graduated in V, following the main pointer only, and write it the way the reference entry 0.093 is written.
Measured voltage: 170
